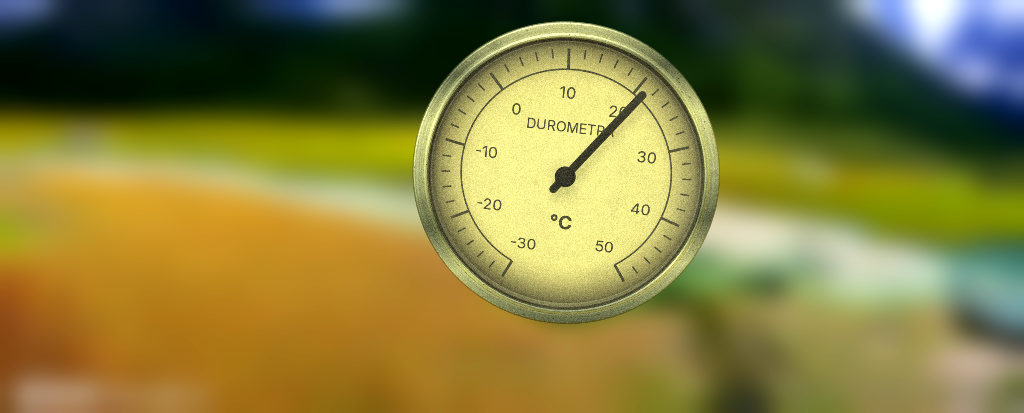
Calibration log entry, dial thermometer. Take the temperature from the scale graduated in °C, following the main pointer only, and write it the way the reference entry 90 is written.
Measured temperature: 21
